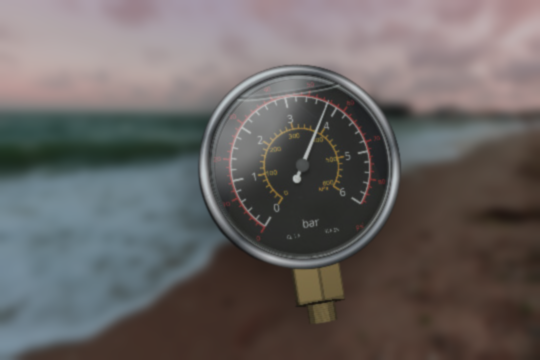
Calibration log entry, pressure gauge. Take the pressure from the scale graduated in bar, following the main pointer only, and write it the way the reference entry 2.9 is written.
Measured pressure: 3.8
